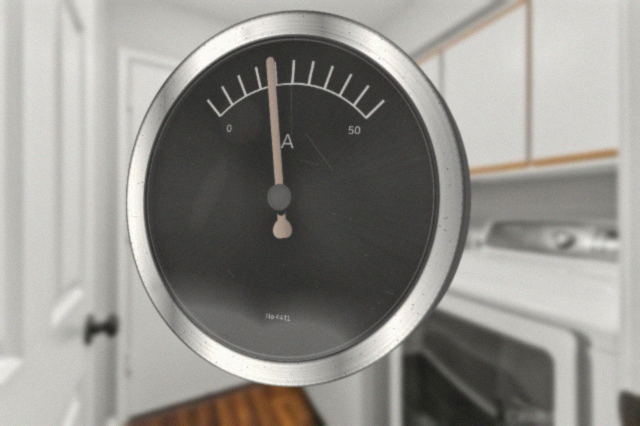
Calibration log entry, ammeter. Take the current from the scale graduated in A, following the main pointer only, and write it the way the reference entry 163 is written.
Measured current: 20
